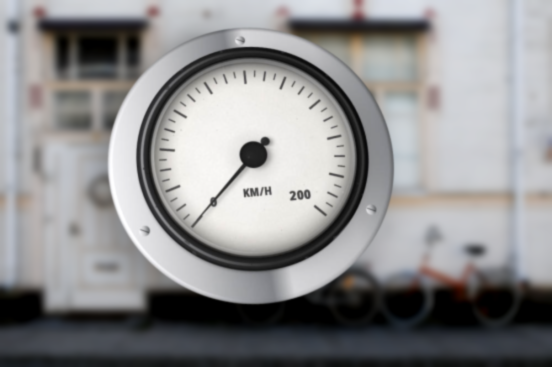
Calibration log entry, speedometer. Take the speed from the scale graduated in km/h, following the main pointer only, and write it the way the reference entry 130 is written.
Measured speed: 0
